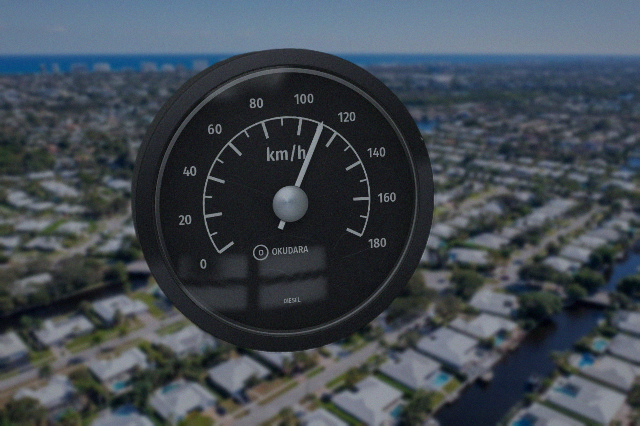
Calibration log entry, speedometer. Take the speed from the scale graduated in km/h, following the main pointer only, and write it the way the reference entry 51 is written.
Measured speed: 110
